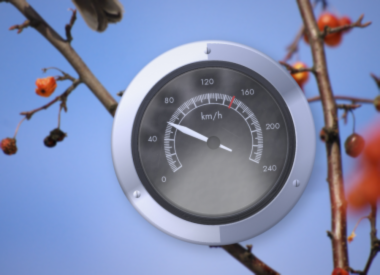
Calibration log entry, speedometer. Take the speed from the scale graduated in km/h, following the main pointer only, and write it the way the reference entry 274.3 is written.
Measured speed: 60
